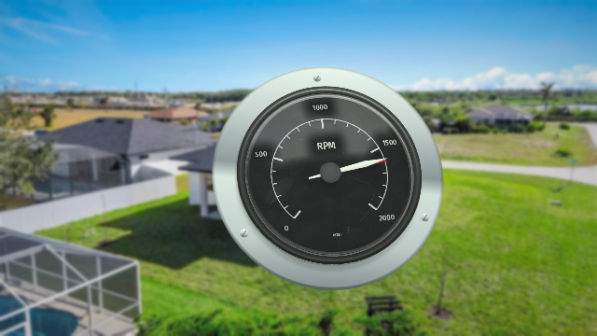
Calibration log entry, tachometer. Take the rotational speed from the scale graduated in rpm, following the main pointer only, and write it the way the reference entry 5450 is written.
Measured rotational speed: 1600
